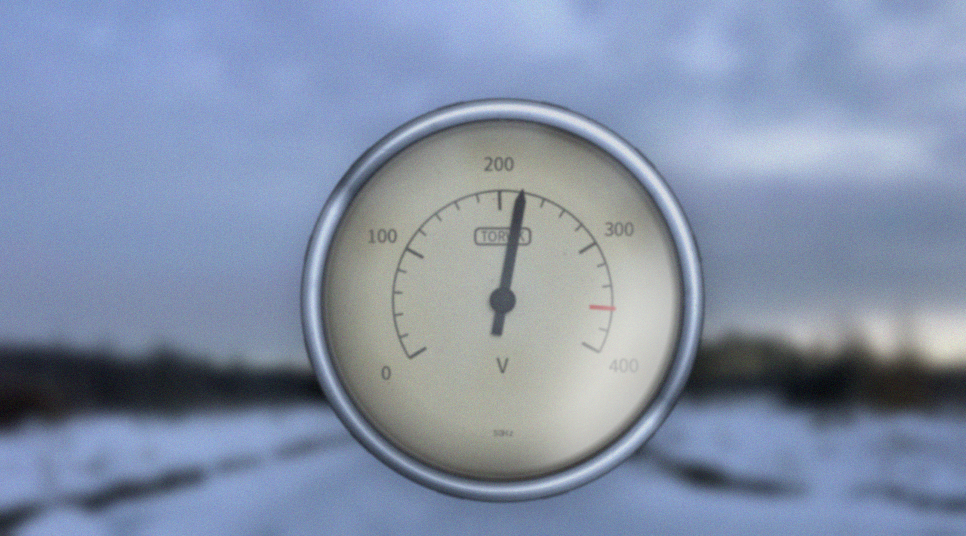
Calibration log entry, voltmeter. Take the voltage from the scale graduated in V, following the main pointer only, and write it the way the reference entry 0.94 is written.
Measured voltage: 220
